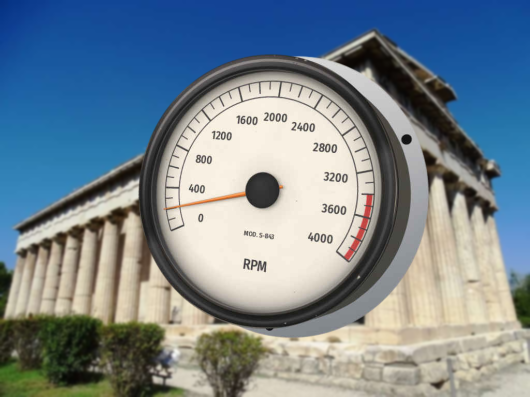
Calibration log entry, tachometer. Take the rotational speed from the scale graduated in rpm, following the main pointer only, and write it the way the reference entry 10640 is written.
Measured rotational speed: 200
